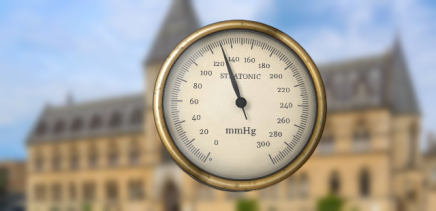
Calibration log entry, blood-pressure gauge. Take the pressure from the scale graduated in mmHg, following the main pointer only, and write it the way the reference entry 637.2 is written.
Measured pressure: 130
